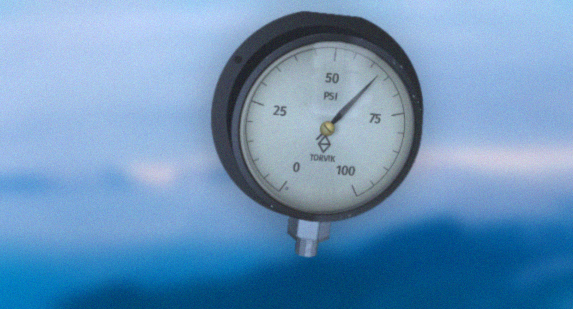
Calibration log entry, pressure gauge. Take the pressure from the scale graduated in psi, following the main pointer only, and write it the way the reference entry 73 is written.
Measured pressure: 62.5
